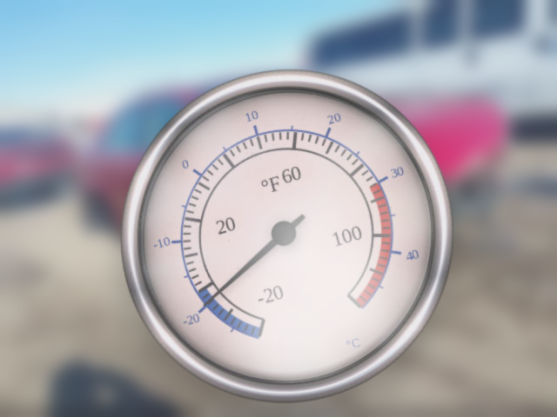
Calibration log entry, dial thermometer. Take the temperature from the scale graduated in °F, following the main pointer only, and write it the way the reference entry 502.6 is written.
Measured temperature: -4
